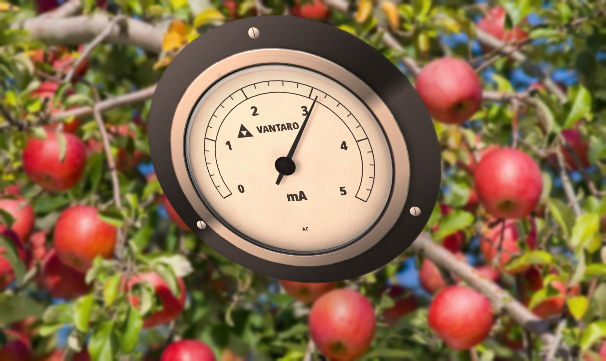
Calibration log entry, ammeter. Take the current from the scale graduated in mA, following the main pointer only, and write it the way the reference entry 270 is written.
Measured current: 3.1
